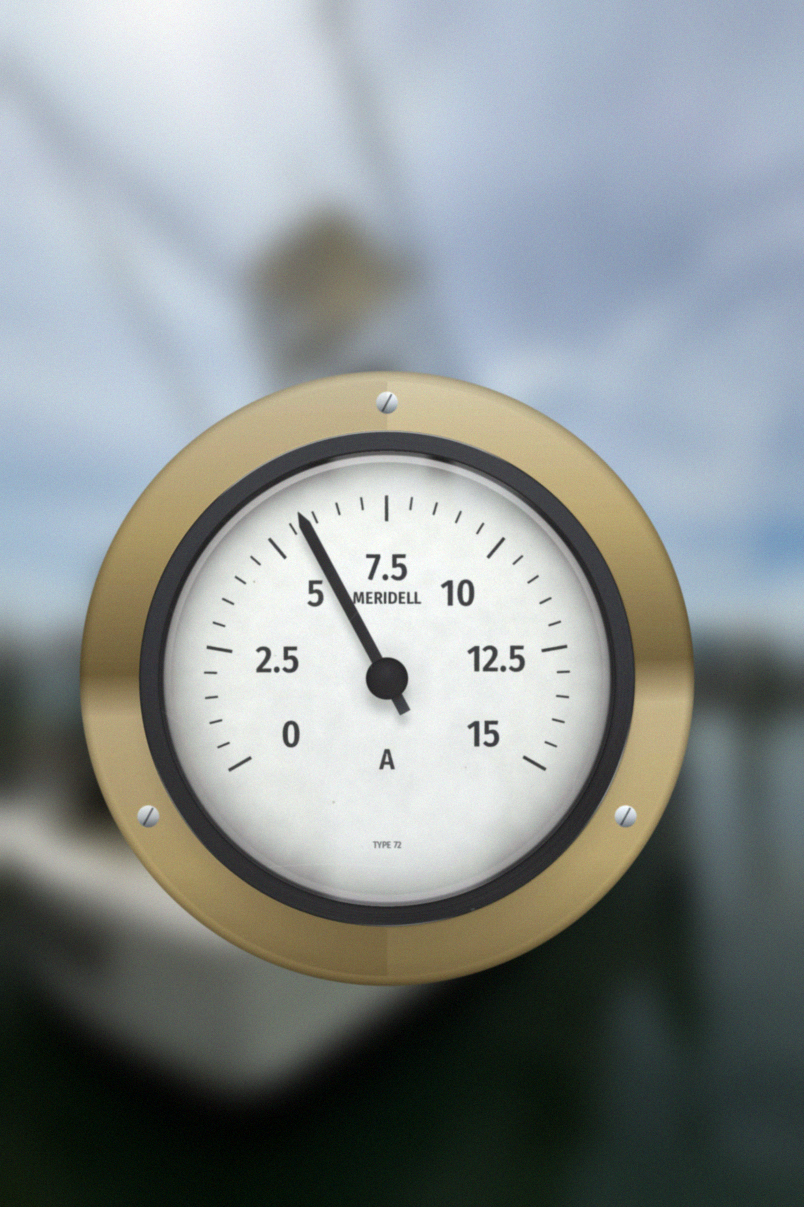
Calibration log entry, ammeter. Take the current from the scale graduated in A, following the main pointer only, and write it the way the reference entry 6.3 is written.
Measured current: 5.75
